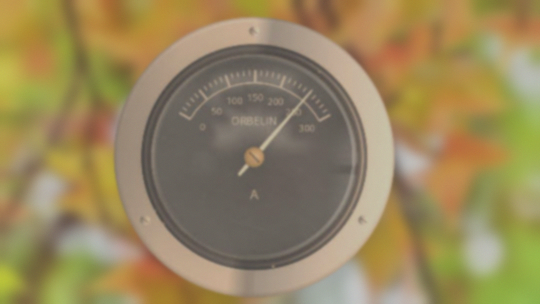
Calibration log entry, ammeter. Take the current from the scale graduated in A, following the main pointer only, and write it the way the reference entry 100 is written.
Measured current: 250
